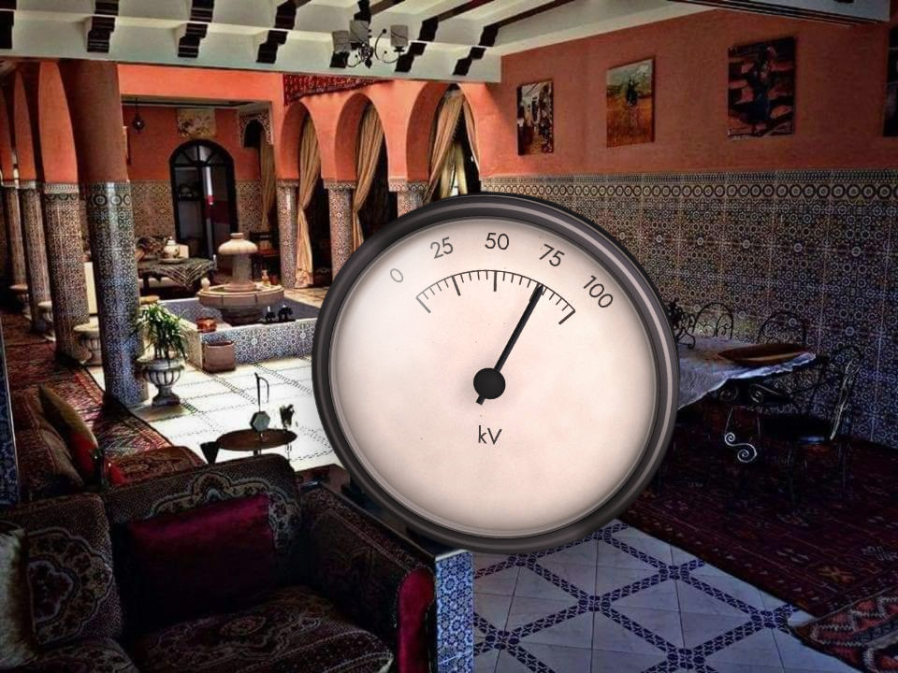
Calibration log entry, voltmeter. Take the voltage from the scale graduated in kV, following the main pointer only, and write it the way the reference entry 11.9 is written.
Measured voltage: 77.5
